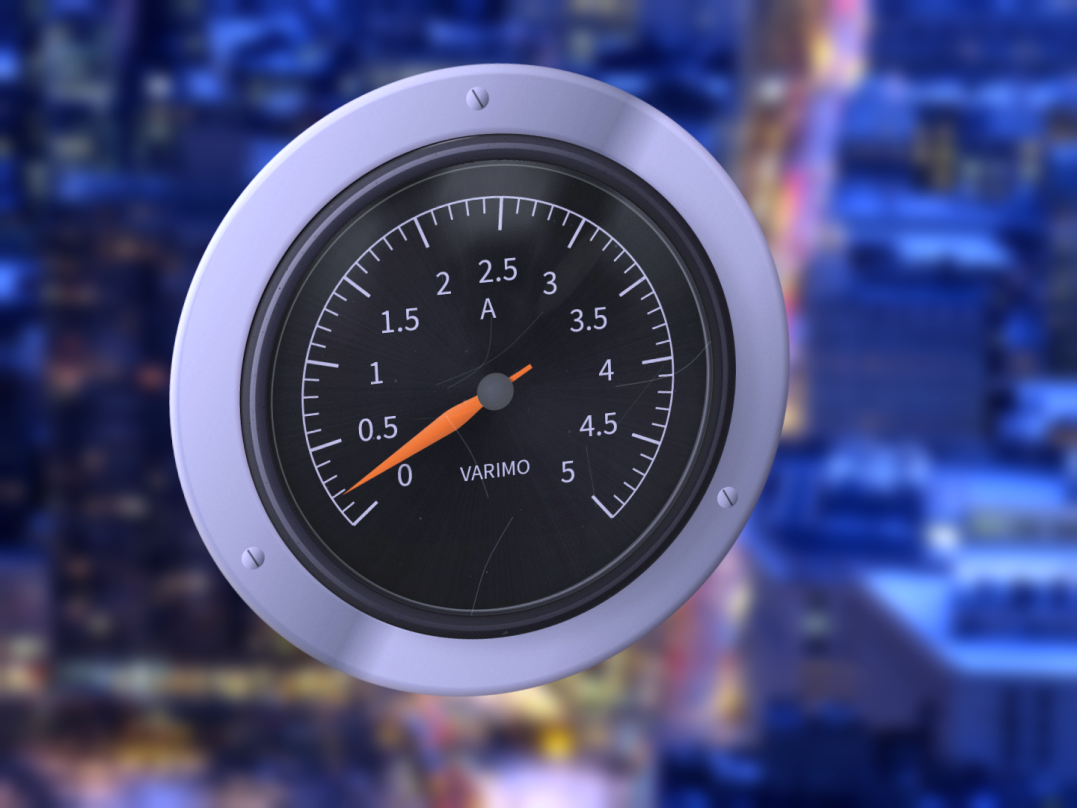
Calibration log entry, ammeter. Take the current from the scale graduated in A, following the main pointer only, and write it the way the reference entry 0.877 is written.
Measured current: 0.2
